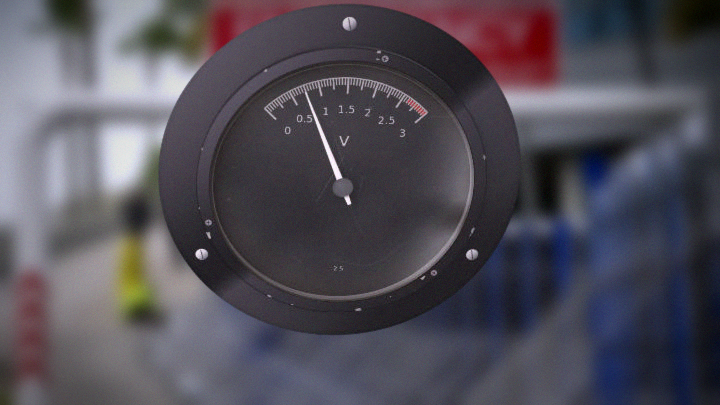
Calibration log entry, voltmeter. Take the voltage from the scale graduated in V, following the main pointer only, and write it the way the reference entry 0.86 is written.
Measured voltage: 0.75
